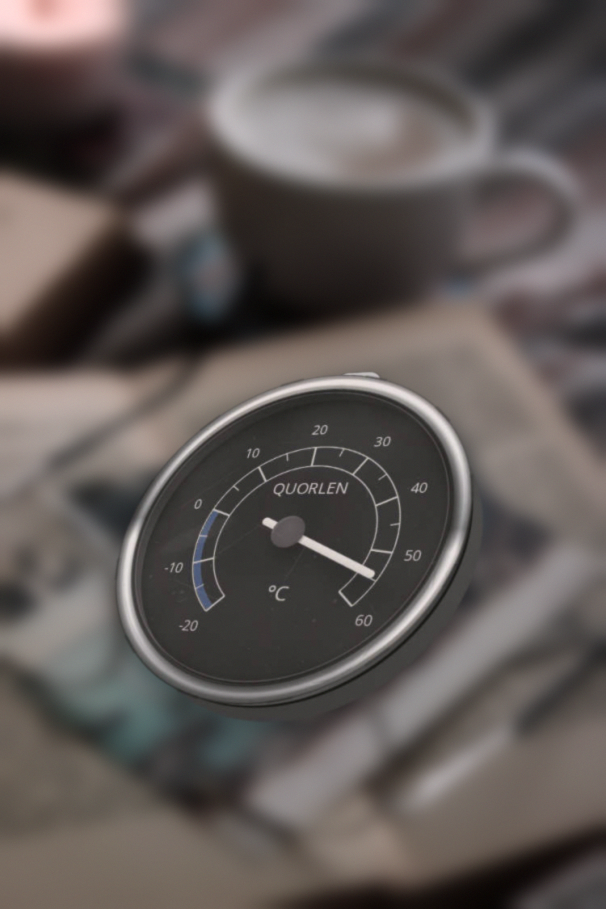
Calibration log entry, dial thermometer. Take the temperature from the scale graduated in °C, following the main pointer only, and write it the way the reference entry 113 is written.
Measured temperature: 55
